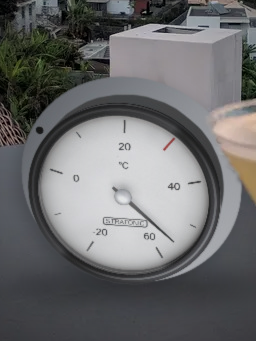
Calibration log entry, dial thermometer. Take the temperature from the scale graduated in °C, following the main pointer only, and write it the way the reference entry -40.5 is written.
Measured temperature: 55
